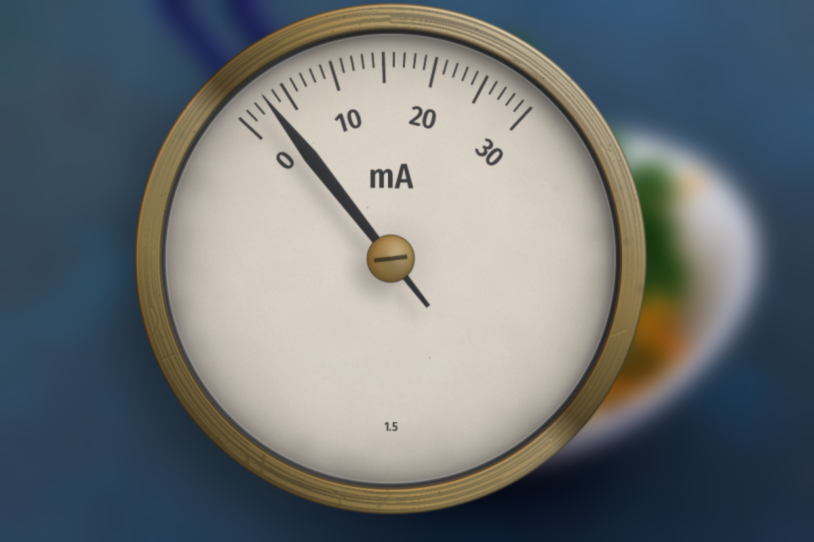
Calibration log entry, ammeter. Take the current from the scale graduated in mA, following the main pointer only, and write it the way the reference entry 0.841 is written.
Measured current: 3
